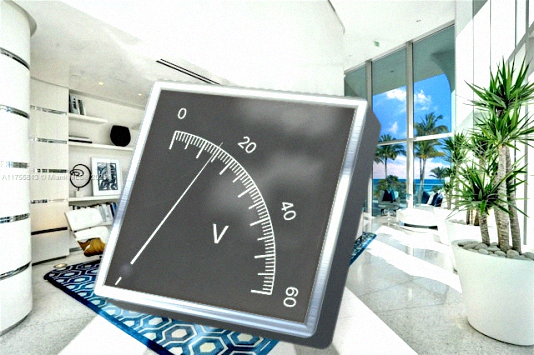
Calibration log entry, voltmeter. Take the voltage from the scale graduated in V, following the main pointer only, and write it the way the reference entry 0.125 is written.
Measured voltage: 15
